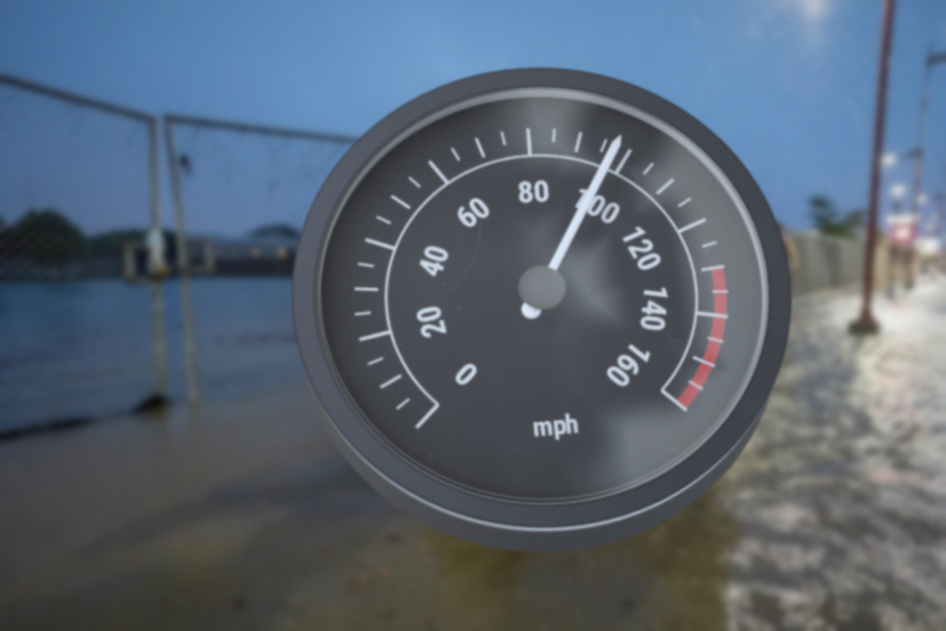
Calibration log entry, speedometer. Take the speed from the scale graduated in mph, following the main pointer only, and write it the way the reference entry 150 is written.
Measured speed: 97.5
